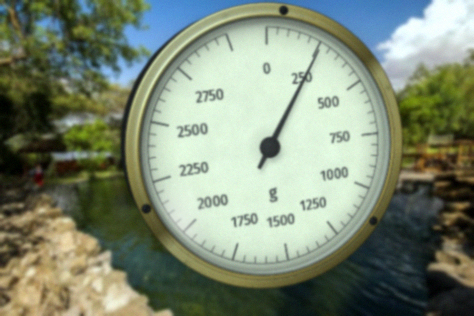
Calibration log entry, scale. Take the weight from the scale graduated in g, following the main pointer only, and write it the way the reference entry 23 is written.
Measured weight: 250
